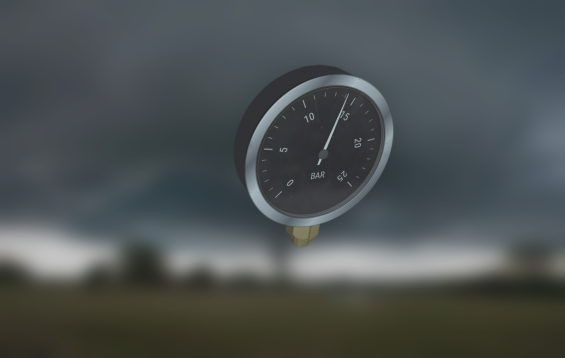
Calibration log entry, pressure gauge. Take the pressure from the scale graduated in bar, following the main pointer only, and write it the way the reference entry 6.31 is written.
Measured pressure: 14
